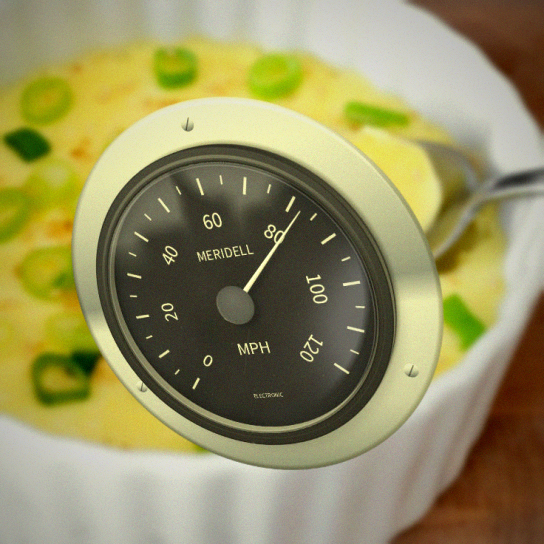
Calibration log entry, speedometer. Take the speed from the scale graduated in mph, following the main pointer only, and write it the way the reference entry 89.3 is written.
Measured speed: 82.5
